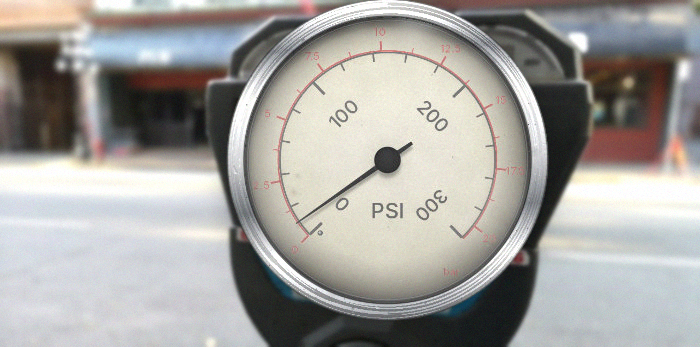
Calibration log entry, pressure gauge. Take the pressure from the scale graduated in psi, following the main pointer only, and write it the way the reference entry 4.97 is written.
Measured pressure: 10
